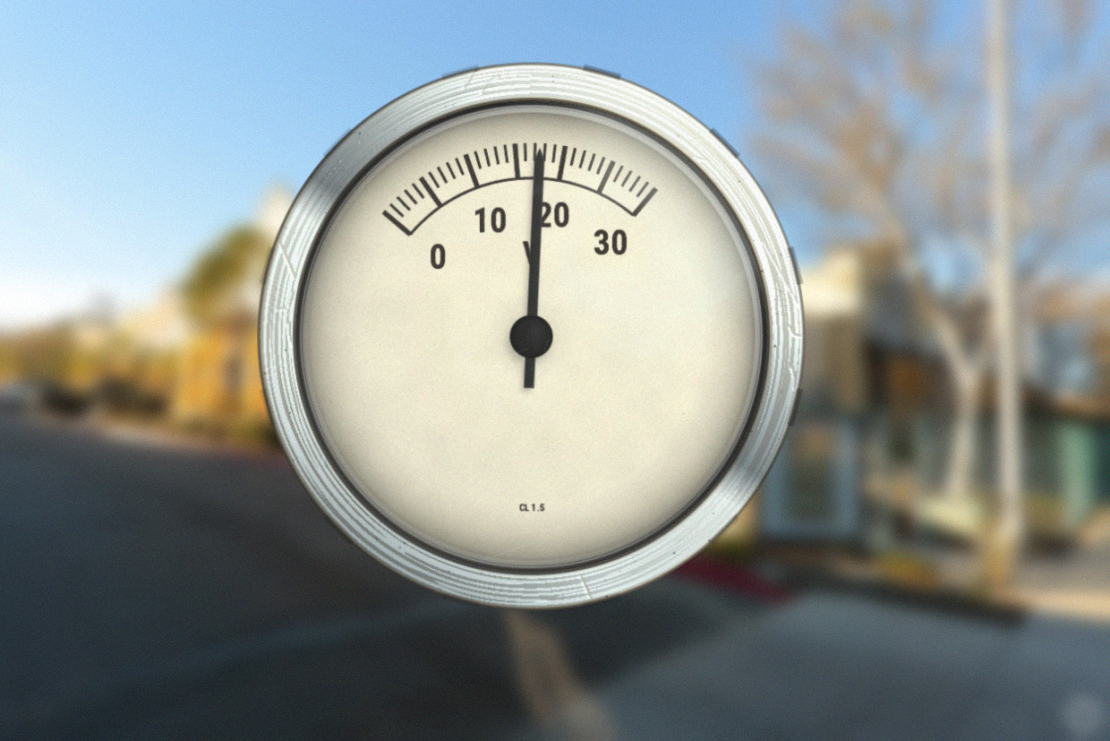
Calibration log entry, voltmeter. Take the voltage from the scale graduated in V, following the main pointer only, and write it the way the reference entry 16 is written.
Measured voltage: 17.5
